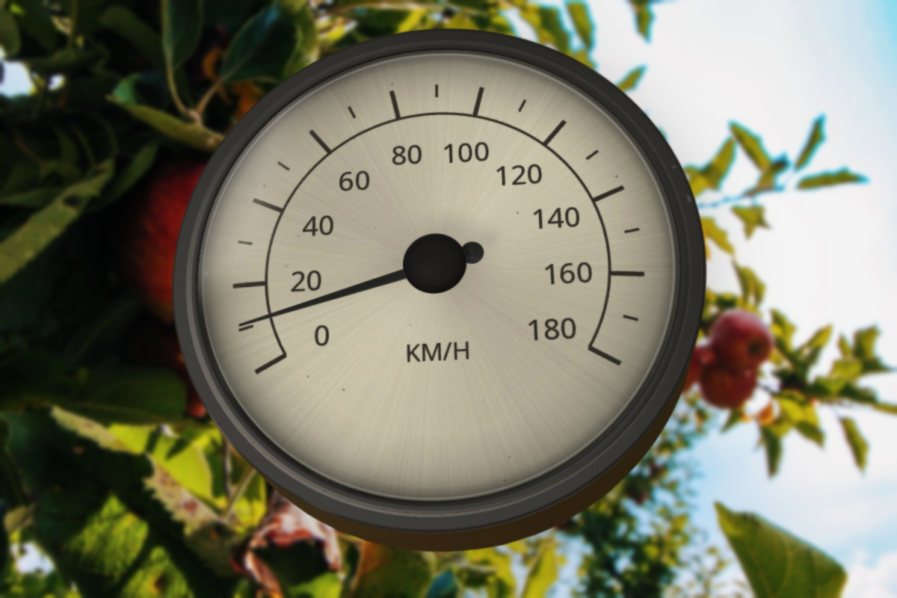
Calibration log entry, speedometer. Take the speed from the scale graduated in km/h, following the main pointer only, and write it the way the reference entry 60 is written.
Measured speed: 10
